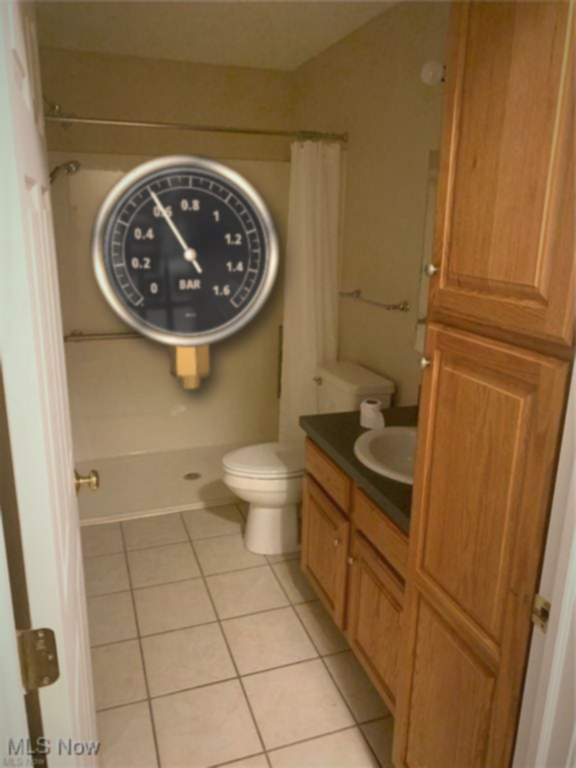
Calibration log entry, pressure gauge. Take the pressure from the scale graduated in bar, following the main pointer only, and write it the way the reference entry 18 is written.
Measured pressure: 0.6
